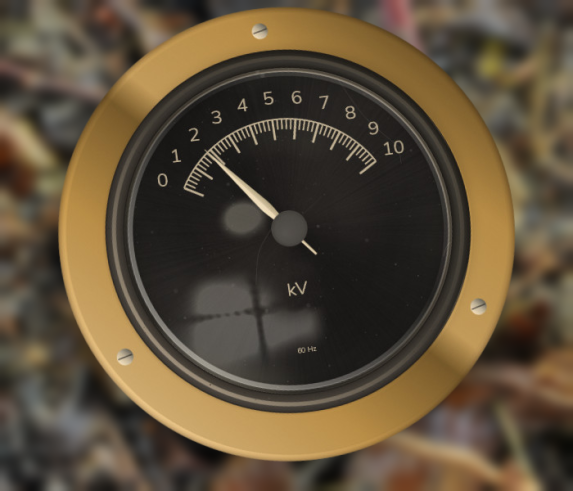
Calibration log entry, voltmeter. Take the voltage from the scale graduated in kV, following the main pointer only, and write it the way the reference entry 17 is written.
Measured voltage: 1.8
